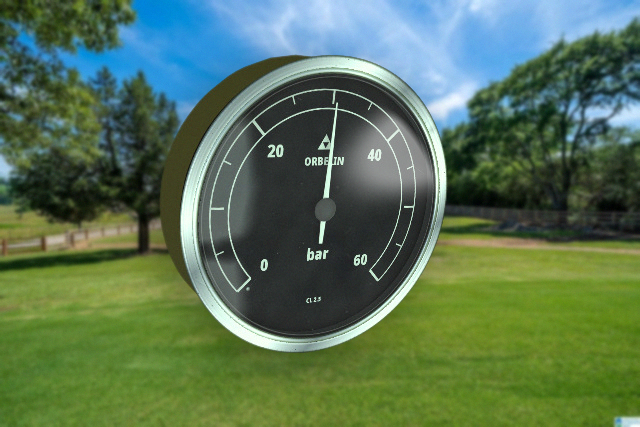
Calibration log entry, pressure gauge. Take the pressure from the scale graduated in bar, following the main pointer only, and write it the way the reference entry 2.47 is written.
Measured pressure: 30
